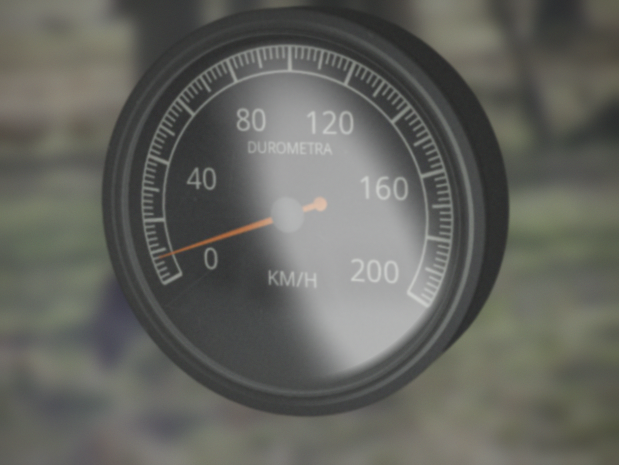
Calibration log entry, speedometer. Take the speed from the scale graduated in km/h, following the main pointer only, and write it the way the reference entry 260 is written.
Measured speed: 8
